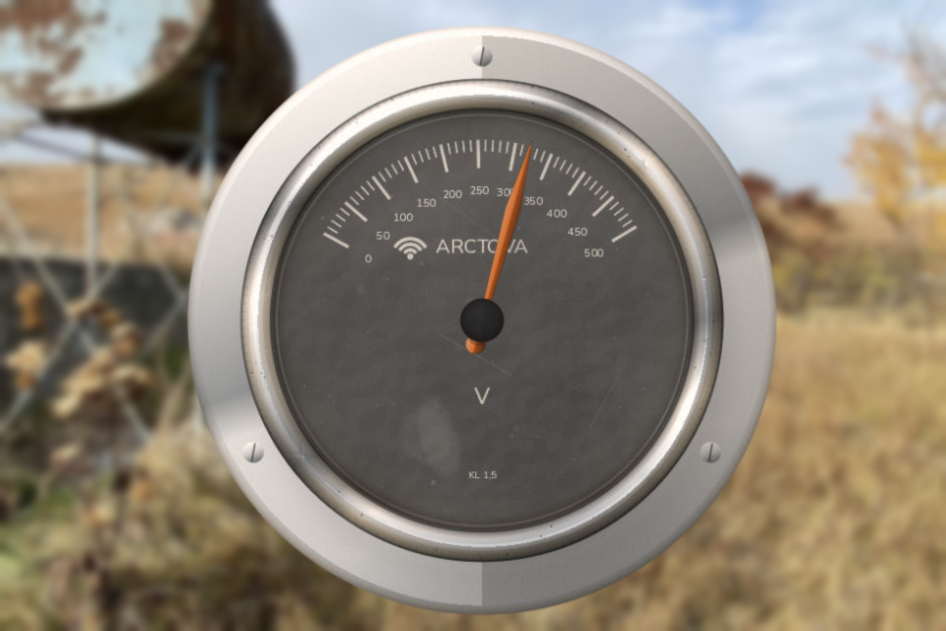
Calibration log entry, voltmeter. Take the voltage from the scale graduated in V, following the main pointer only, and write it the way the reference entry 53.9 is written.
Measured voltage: 320
